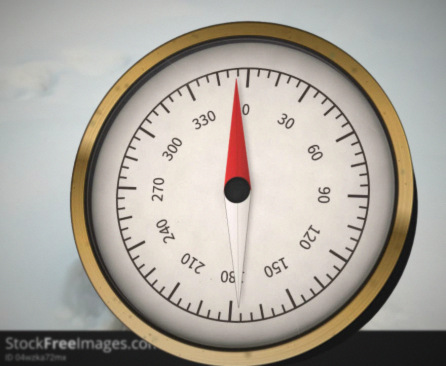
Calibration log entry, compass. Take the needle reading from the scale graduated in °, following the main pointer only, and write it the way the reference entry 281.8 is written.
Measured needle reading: 355
